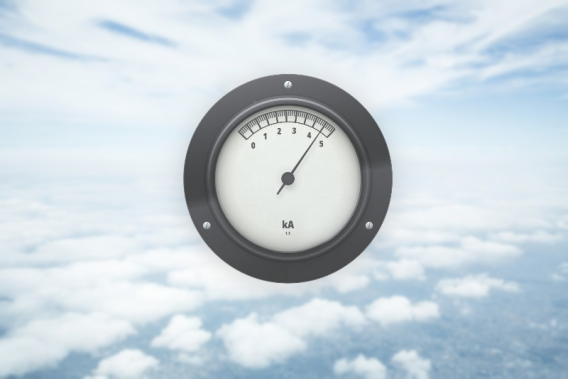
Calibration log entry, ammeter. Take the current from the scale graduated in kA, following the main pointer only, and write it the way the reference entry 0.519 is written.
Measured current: 4.5
